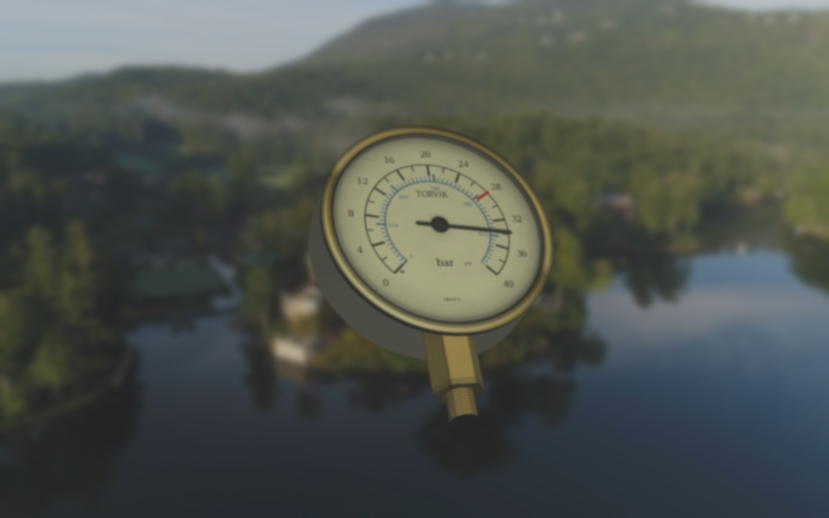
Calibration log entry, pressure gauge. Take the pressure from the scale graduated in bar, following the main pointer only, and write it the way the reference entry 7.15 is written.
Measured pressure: 34
